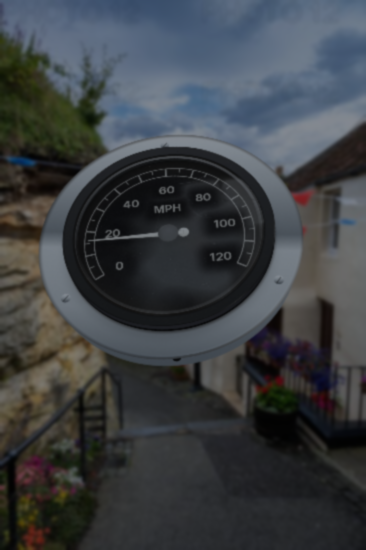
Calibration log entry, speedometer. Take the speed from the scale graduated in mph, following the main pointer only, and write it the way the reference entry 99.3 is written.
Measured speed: 15
